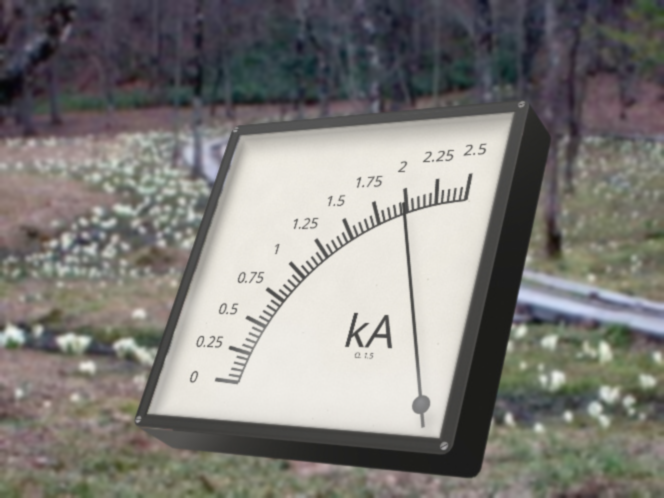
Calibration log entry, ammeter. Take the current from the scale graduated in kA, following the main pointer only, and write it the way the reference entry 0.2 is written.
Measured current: 2
